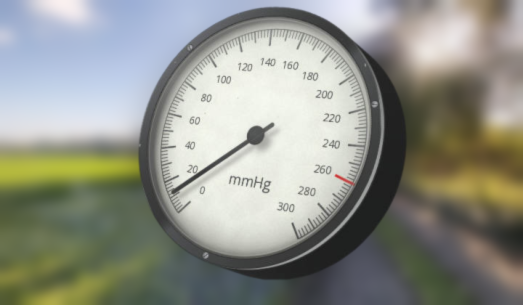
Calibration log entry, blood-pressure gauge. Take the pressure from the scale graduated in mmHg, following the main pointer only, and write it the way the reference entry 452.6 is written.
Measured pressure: 10
